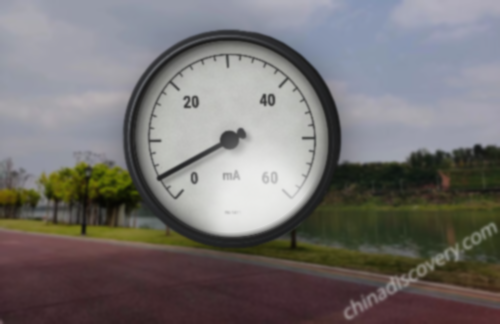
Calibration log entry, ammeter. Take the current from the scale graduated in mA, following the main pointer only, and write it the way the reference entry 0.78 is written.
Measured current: 4
